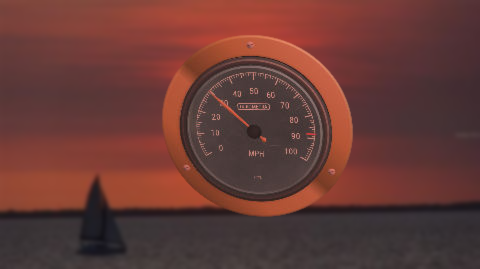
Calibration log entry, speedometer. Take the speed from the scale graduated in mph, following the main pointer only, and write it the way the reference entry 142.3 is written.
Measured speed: 30
